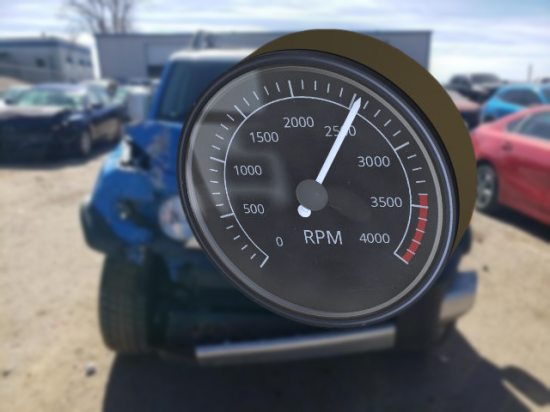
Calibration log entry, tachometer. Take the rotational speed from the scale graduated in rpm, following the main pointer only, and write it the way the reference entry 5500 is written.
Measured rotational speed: 2550
